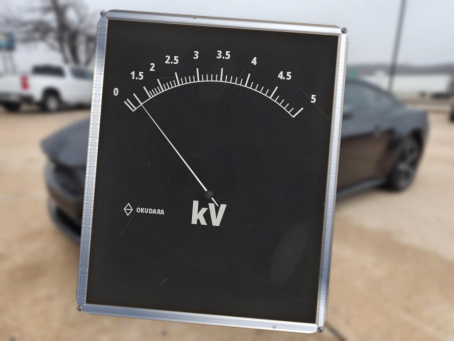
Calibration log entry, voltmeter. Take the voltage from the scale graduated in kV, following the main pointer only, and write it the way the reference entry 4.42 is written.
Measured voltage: 1
